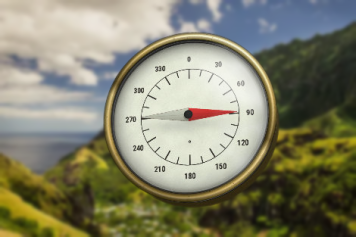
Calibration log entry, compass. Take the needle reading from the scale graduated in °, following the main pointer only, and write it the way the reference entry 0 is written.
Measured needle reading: 90
